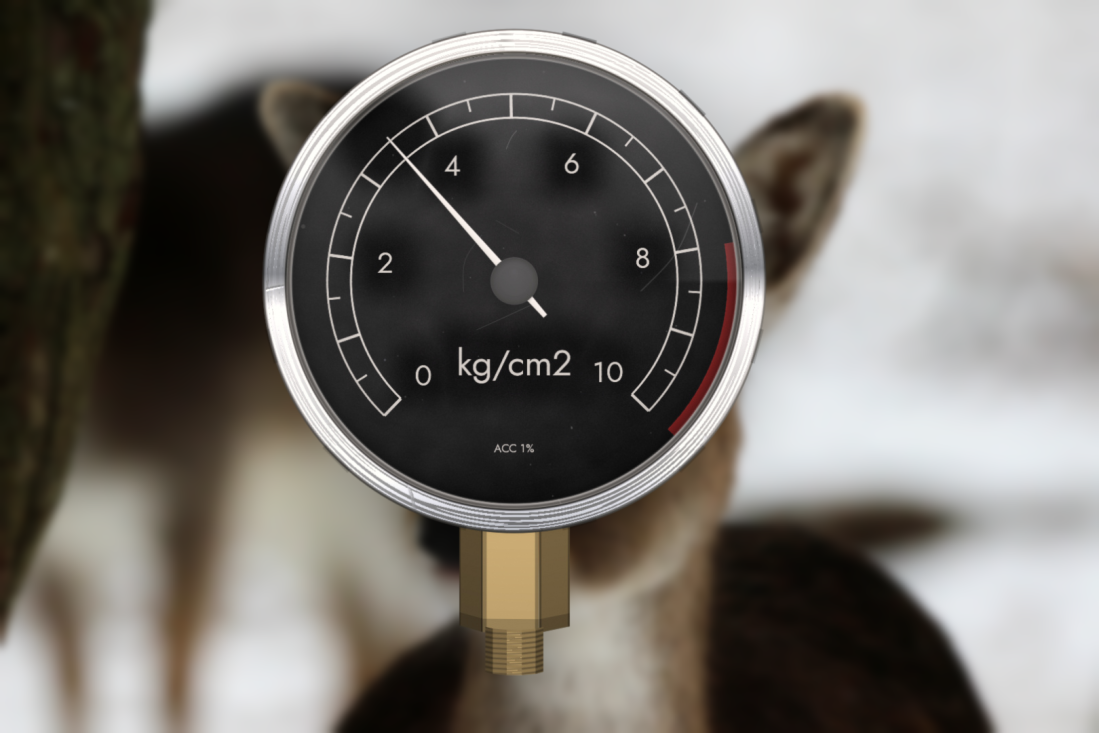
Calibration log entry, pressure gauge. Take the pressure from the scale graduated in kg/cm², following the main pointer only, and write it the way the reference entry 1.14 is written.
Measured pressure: 3.5
